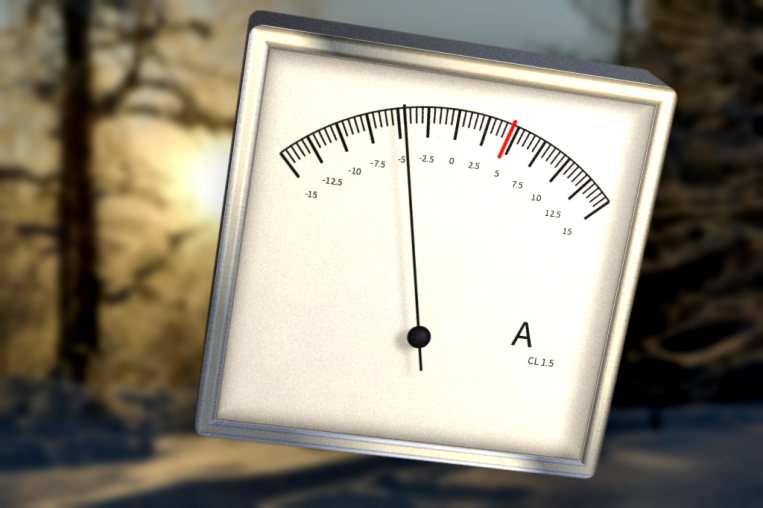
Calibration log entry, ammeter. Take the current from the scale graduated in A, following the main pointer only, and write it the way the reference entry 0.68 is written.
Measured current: -4.5
